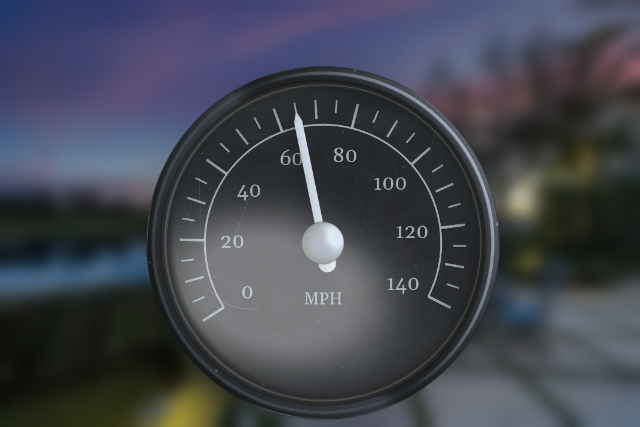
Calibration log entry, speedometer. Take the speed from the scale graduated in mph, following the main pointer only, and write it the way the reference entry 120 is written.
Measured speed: 65
